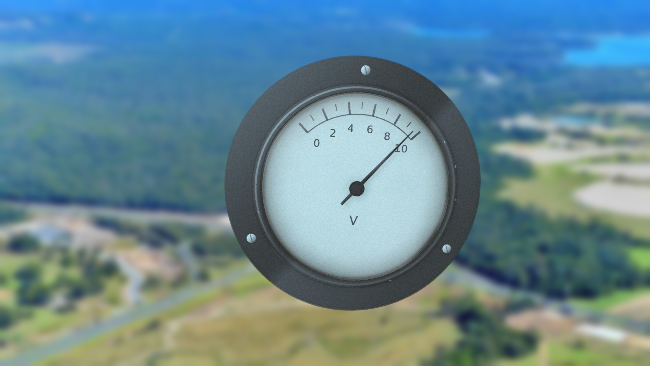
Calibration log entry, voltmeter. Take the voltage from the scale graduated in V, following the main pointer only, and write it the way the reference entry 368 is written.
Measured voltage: 9.5
